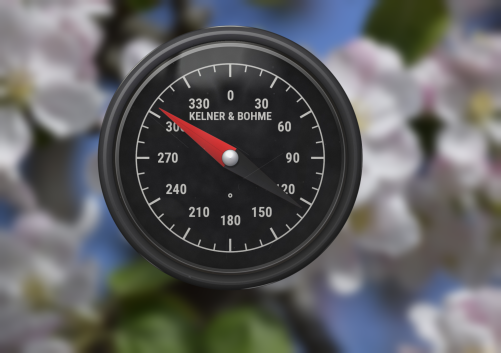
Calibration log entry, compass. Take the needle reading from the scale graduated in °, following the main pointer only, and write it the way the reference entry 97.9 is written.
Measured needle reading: 305
